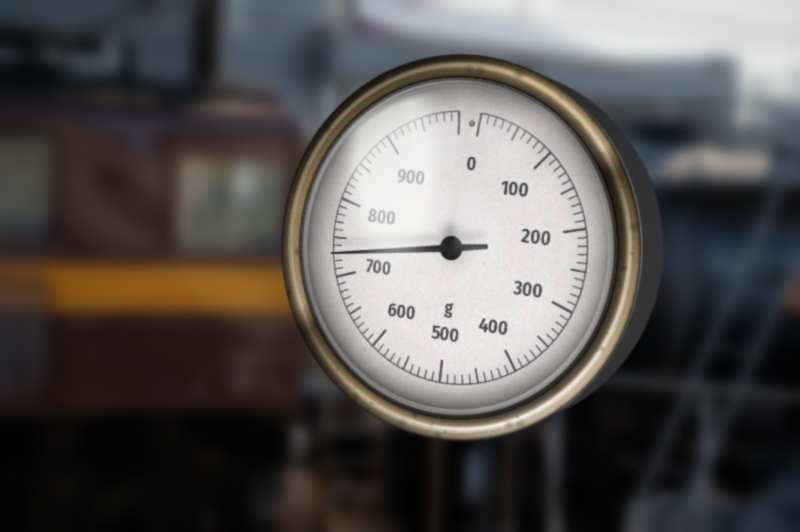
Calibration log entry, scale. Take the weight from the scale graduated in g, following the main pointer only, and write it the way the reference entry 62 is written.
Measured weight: 730
